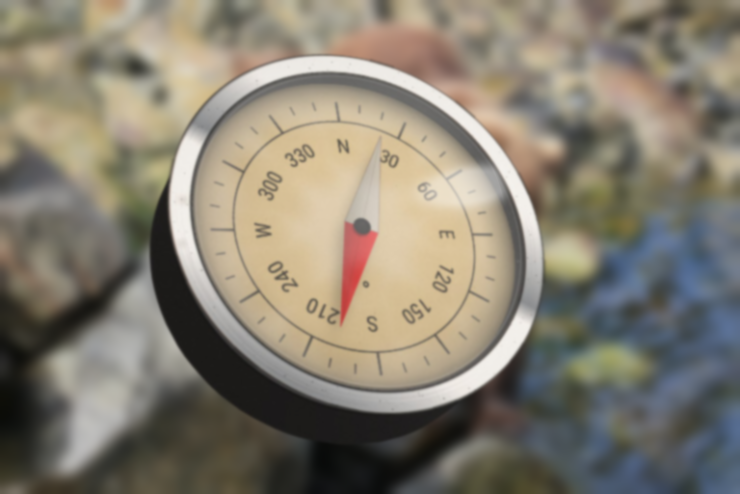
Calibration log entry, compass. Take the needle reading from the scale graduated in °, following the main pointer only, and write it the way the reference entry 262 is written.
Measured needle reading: 200
